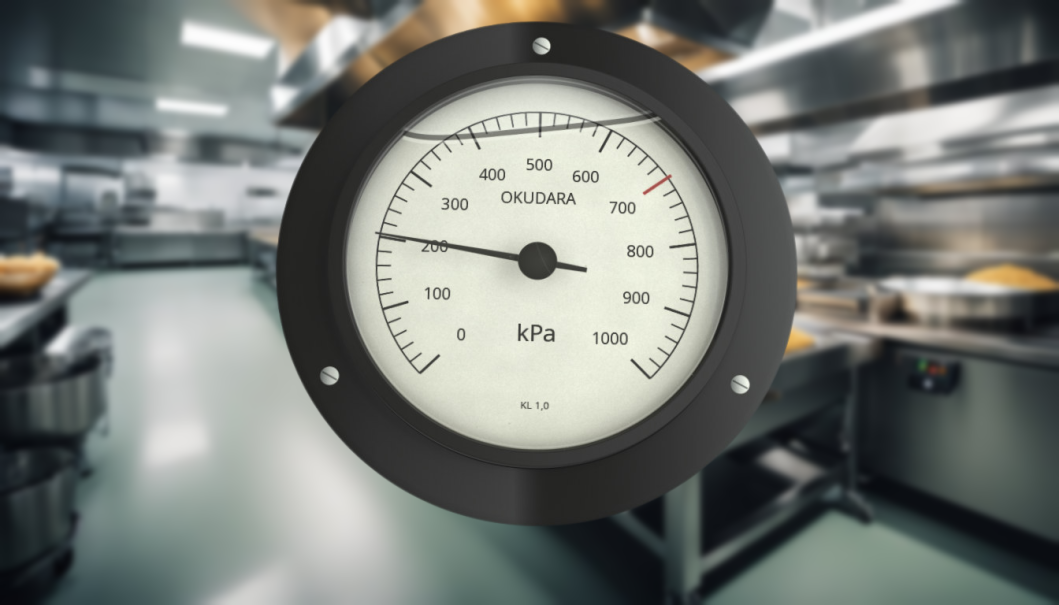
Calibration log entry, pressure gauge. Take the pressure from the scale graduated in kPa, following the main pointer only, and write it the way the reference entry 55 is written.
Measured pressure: 200
